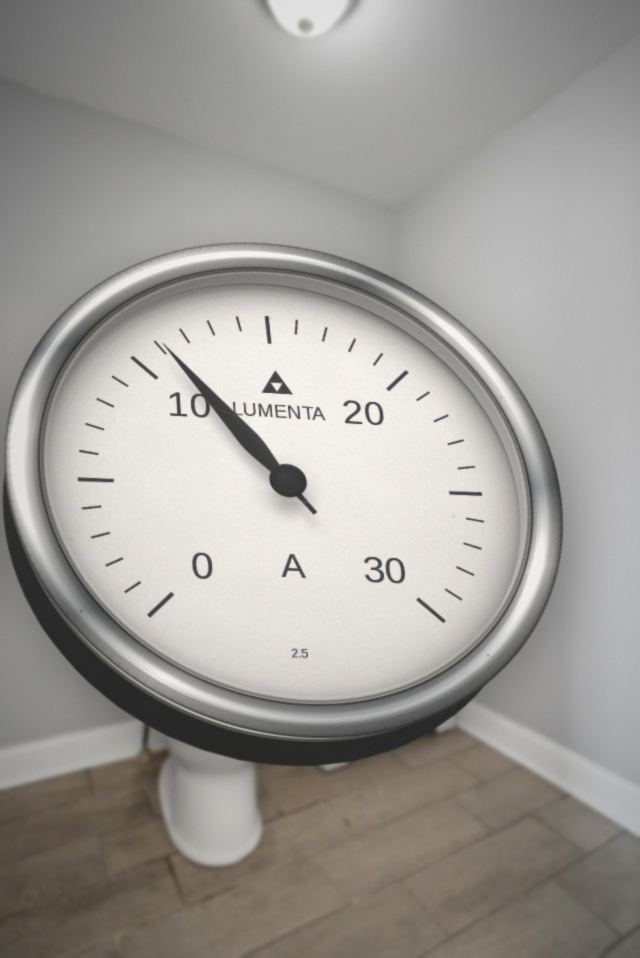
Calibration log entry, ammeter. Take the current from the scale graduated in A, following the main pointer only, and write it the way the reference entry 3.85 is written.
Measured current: 11
